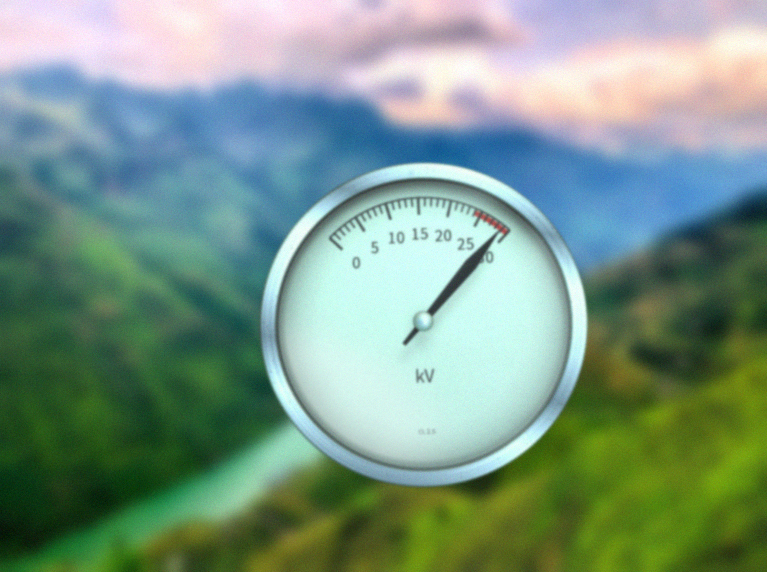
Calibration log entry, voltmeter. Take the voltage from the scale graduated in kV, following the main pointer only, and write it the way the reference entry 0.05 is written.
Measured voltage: 29
